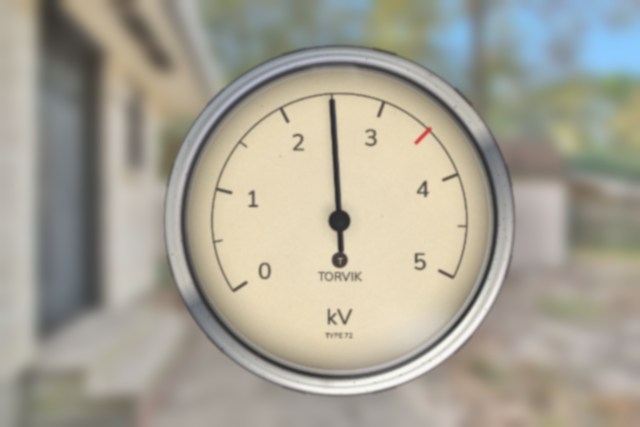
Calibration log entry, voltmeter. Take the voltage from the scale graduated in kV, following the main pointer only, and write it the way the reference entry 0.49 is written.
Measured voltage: 2.5
